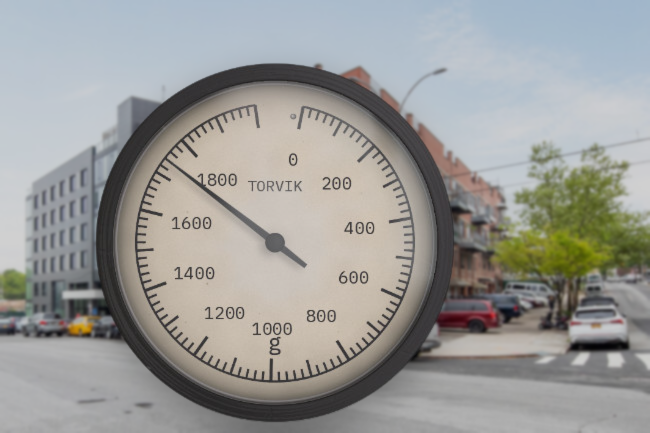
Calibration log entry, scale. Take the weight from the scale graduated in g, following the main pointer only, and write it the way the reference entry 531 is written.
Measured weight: 1740
